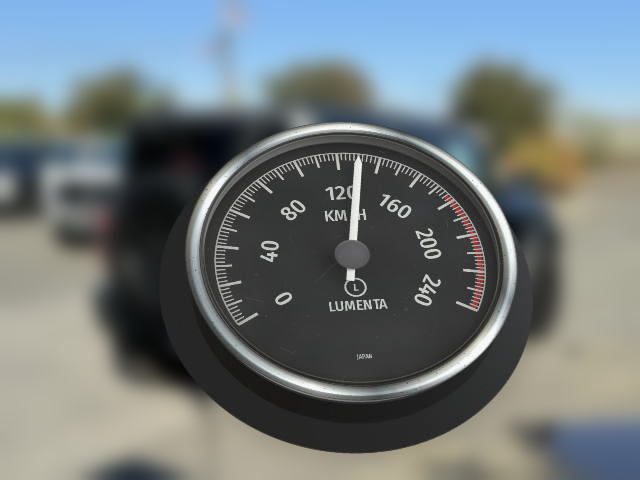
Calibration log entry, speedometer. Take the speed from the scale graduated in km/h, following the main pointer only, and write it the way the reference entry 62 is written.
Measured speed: 130
